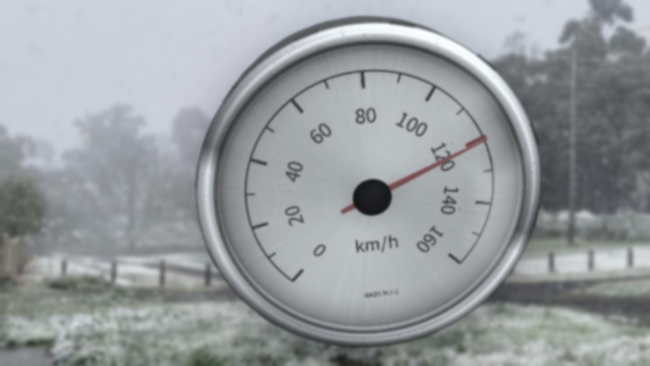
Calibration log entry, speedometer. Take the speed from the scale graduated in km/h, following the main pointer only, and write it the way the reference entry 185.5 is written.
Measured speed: 120
